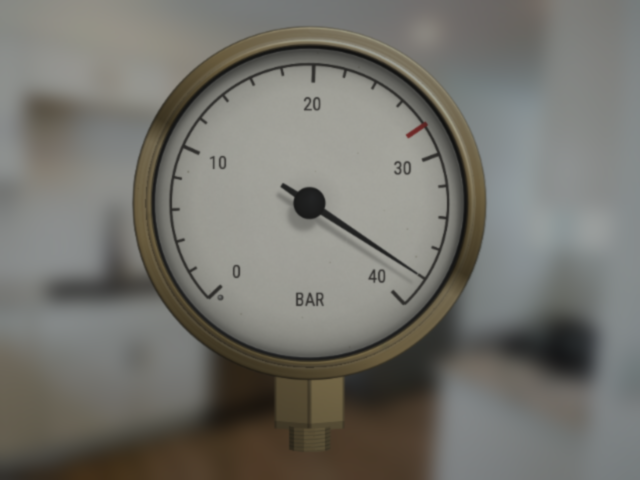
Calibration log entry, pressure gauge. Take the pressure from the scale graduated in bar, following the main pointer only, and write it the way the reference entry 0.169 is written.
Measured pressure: 38
